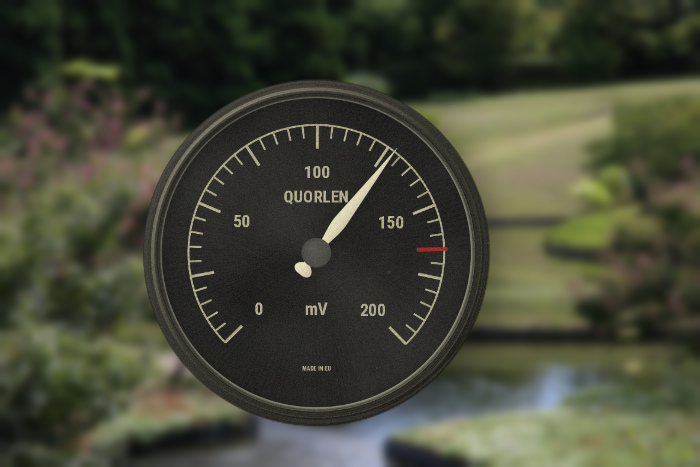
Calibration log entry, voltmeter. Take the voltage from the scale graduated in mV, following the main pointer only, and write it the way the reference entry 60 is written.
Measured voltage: 127.5
